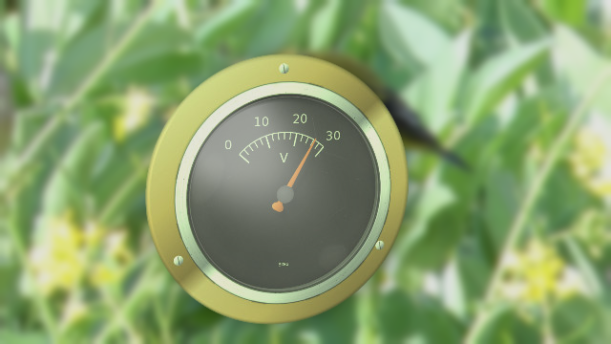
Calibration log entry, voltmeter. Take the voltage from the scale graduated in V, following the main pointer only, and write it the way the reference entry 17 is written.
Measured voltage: 26
